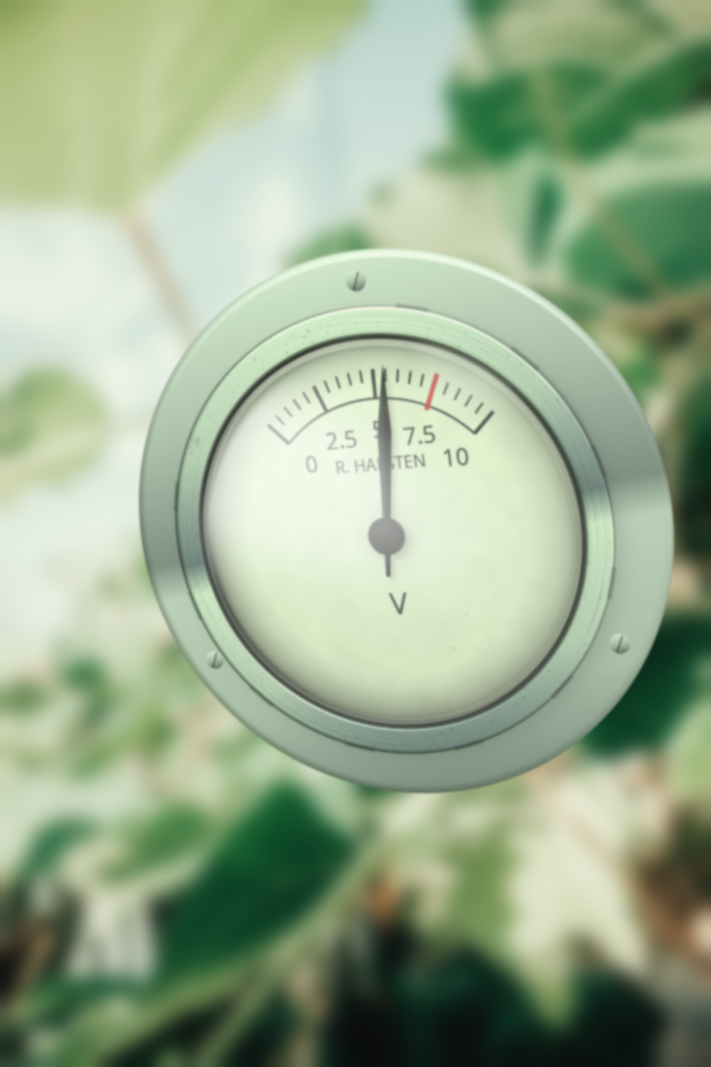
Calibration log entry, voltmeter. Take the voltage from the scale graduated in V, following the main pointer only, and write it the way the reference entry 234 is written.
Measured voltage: 5.5
